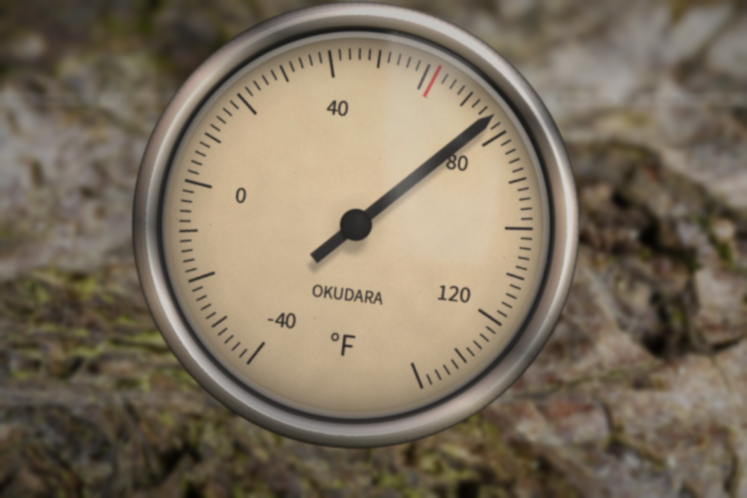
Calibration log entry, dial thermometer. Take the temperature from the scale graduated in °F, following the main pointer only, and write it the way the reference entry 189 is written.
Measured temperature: 76
